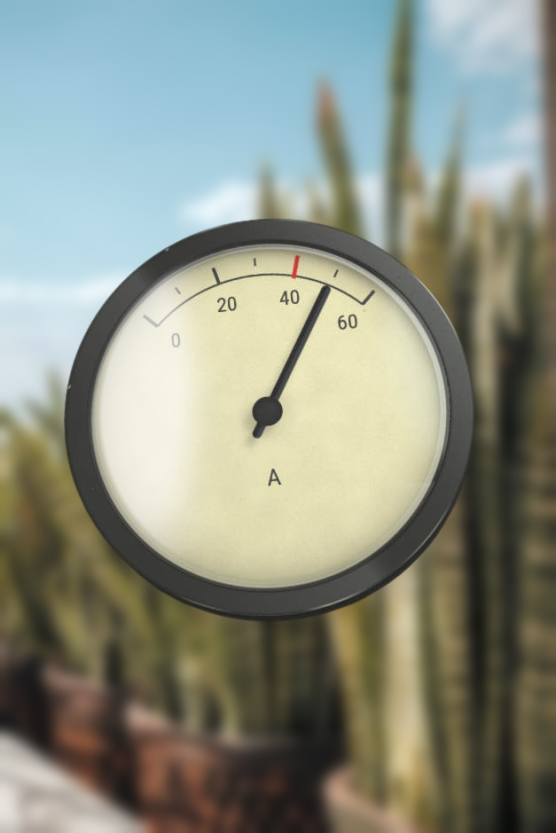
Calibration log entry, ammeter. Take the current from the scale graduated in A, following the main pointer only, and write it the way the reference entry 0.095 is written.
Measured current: 50
